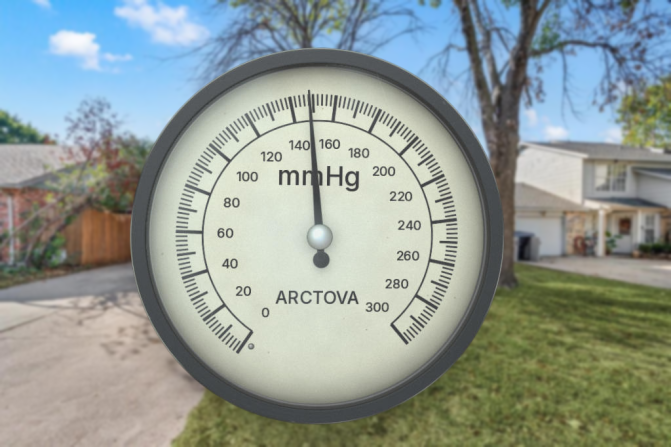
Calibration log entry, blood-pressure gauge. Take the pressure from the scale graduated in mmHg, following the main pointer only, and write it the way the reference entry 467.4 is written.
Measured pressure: 148
